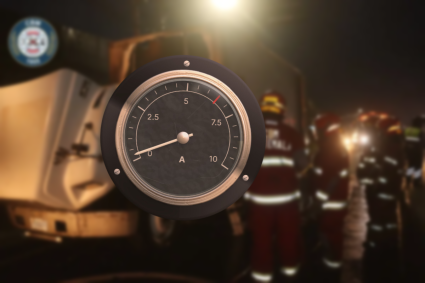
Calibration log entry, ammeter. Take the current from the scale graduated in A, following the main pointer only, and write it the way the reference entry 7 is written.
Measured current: 0.25
